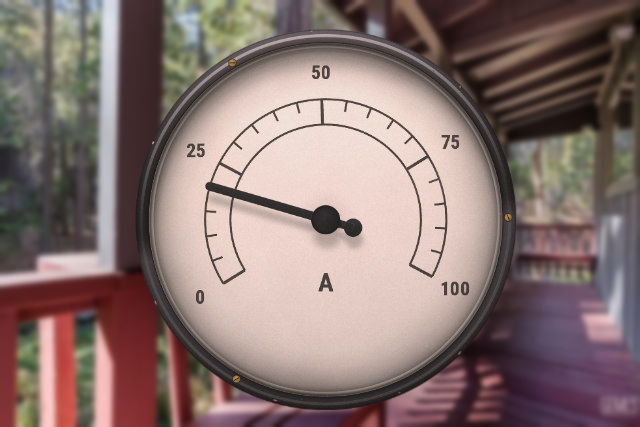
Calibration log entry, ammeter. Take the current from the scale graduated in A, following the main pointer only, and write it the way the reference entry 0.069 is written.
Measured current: 20
